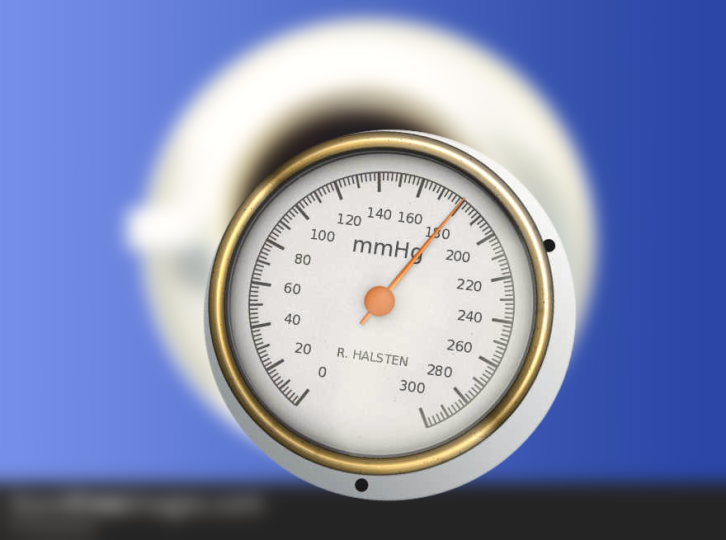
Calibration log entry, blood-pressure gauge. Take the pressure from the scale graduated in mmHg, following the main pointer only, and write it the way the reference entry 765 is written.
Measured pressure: 180
